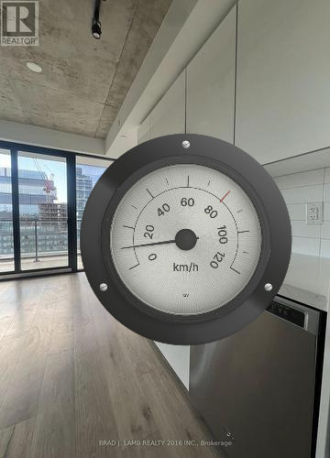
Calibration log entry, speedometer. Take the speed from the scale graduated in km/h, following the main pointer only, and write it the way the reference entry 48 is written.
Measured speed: 10
